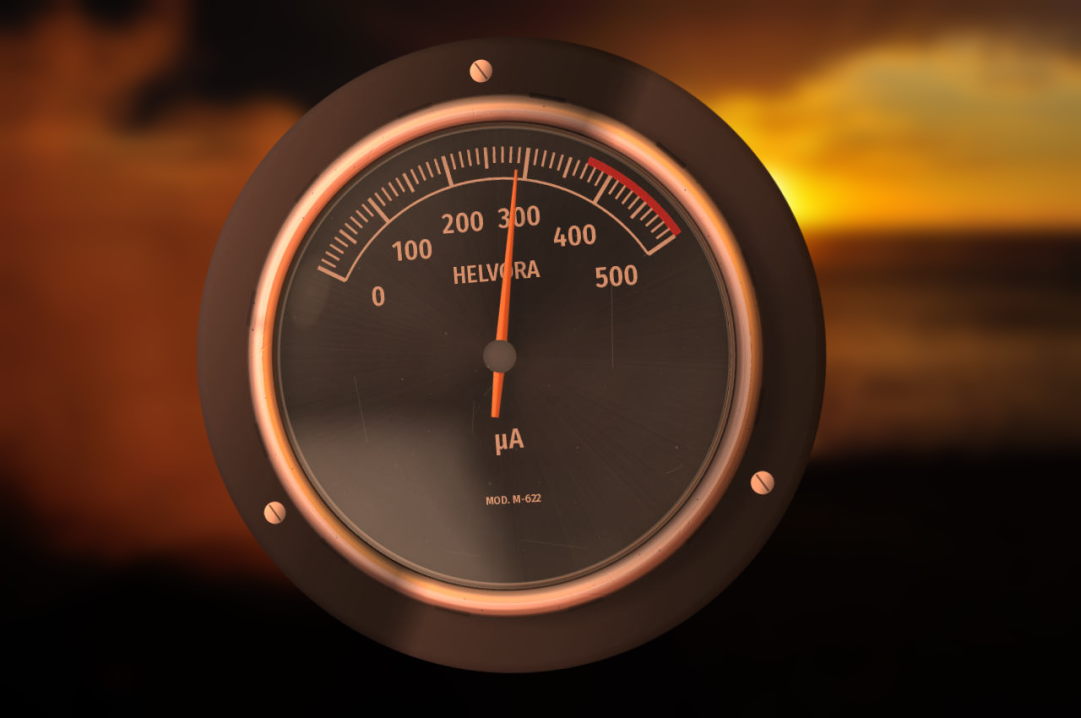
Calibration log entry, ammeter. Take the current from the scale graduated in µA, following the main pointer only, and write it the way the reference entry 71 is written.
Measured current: 290
